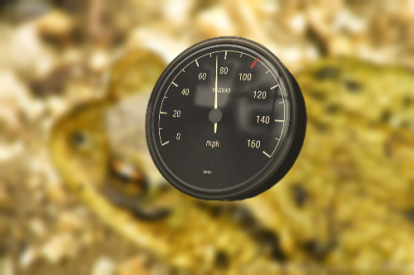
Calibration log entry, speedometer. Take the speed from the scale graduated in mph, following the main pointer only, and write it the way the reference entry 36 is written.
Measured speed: 75
